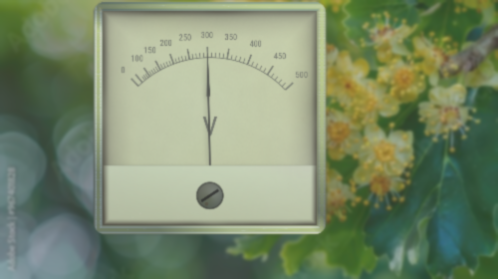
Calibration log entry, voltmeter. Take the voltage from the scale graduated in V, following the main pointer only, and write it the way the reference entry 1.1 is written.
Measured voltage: 300
